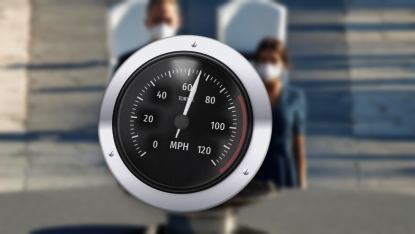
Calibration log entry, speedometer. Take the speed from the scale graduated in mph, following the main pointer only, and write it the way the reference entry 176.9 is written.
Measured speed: 66
